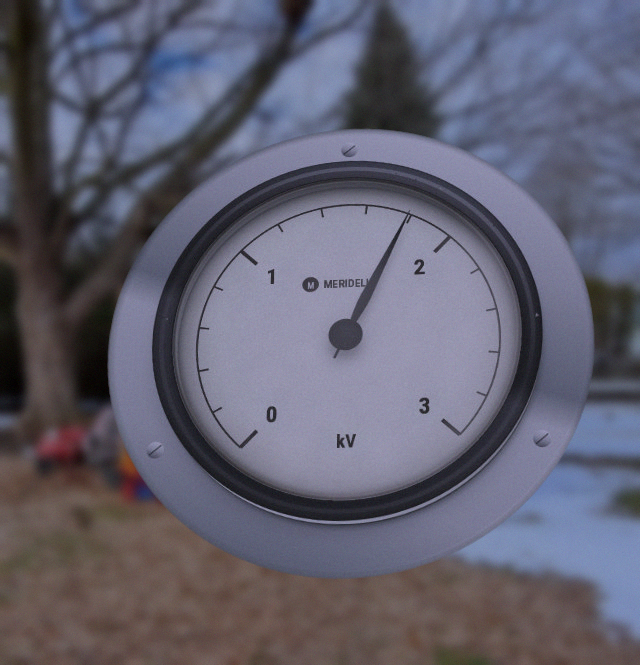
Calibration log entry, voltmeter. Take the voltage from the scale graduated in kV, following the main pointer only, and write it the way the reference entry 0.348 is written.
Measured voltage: 1.8
